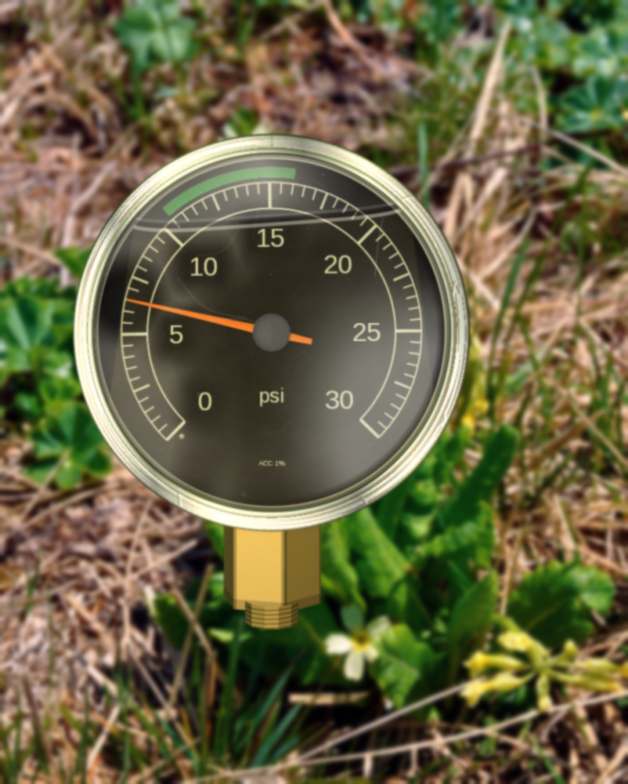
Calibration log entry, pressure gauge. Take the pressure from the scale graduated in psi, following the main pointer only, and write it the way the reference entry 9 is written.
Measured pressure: 6.5
